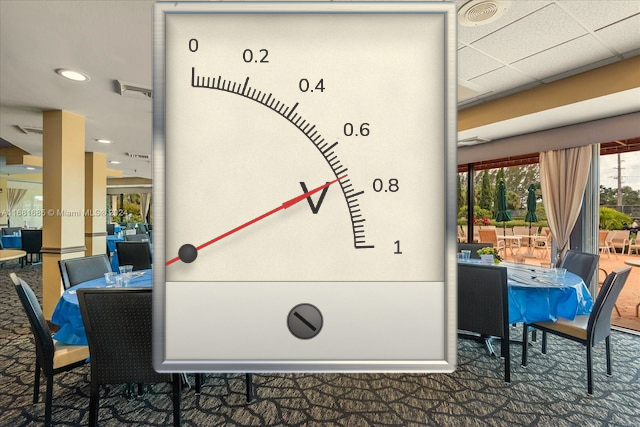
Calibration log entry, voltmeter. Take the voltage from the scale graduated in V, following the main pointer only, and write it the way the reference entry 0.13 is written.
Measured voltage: 0.72
